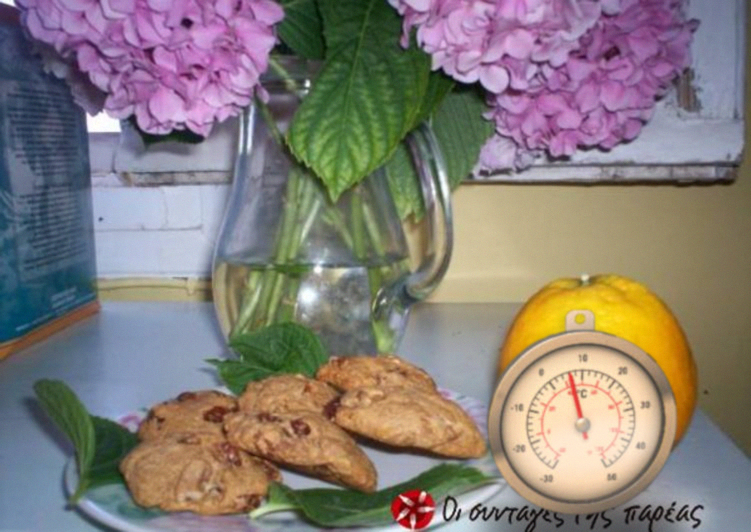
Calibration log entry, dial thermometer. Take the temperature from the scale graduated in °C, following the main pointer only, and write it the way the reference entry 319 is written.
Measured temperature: 6
